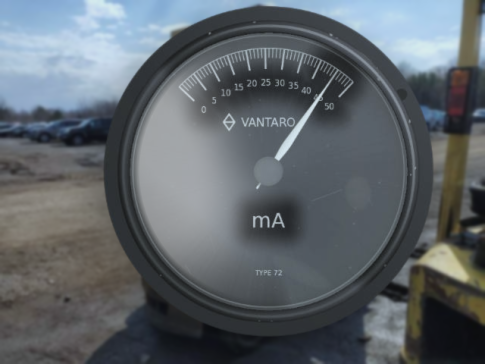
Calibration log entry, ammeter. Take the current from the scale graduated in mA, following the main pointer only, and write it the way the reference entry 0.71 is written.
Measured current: 45
